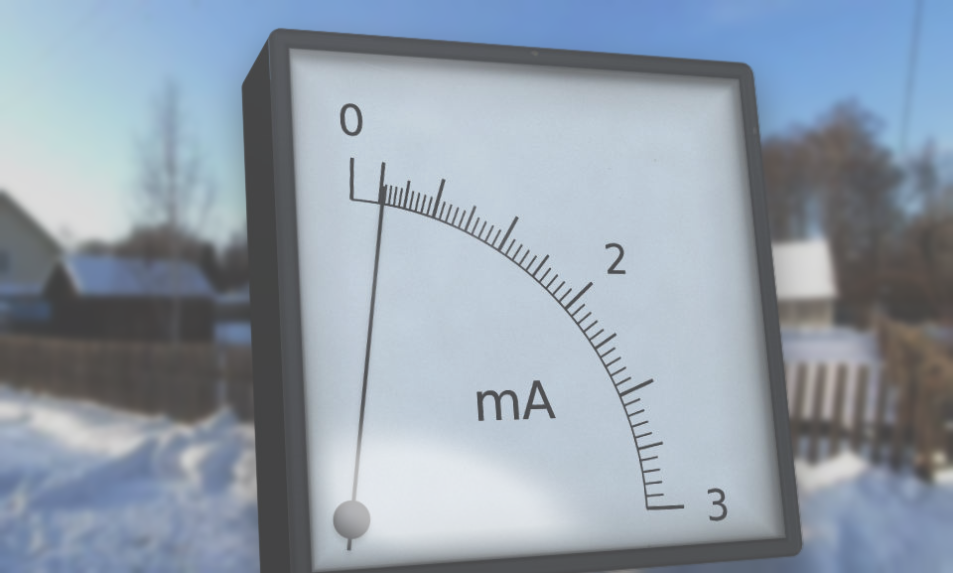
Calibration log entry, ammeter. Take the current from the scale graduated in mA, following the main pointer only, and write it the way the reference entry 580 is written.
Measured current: 0.5
